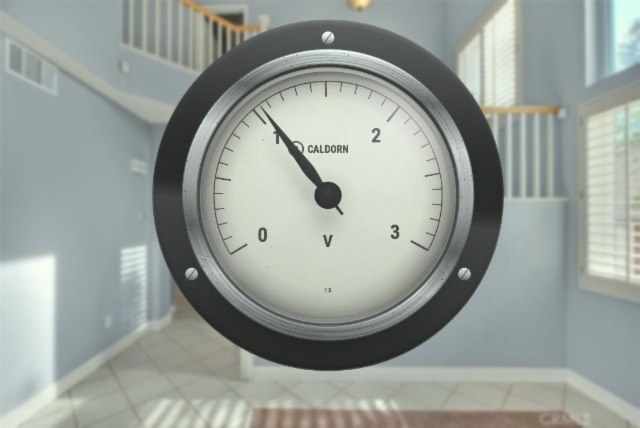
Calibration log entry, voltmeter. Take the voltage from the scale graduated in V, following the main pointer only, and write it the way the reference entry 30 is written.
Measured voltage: 1.05
